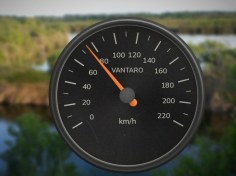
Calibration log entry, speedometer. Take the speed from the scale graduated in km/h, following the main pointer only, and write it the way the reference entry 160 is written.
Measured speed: 75
